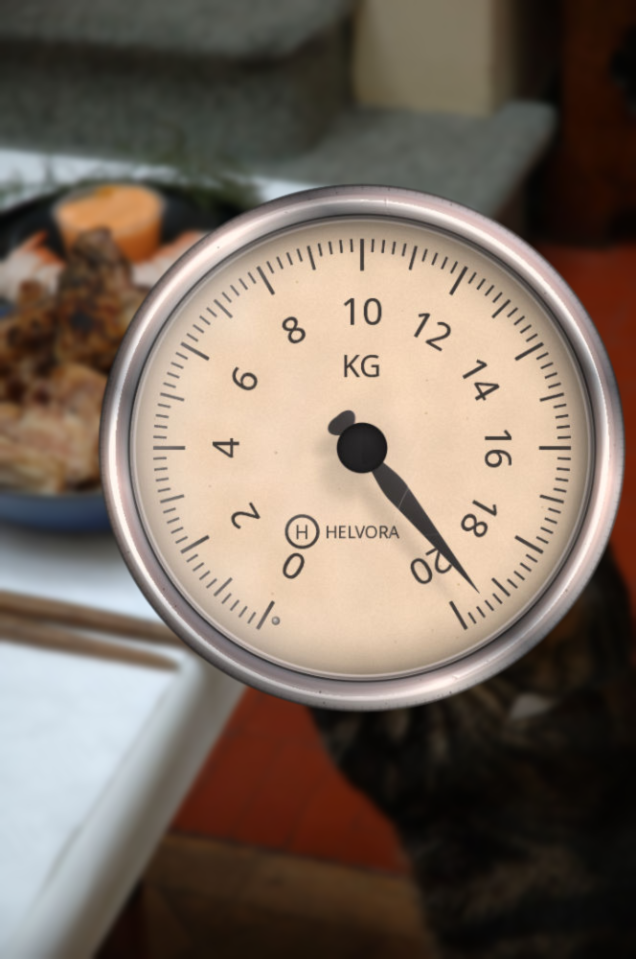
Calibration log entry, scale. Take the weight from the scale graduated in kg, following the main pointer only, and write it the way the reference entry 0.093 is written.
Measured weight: 19.4
